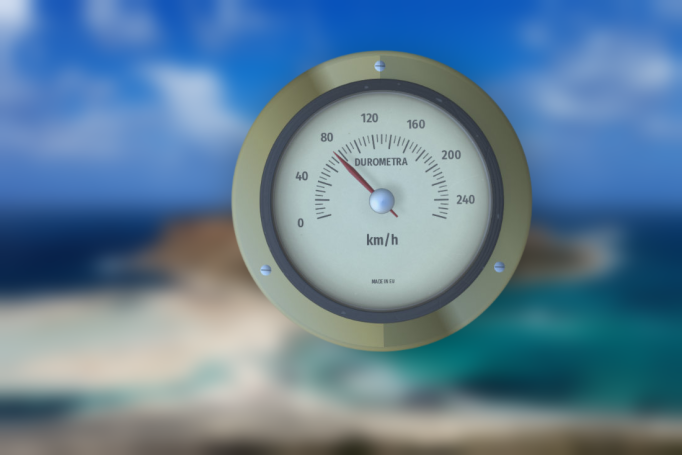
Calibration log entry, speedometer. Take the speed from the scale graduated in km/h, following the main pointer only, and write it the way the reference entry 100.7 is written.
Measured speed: 75
